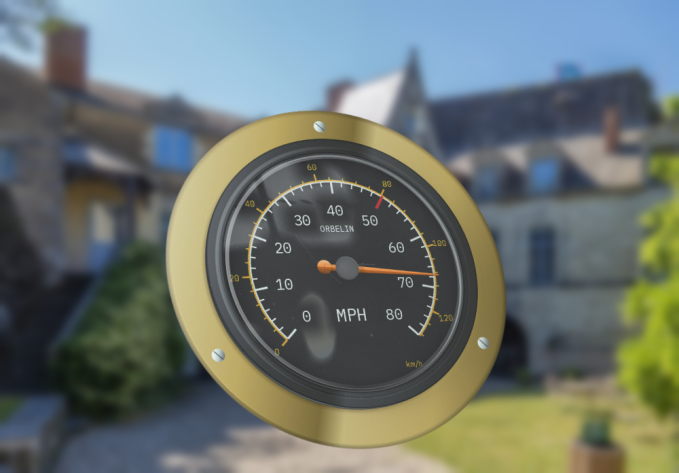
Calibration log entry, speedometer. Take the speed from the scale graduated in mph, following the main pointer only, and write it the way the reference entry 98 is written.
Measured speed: 68
